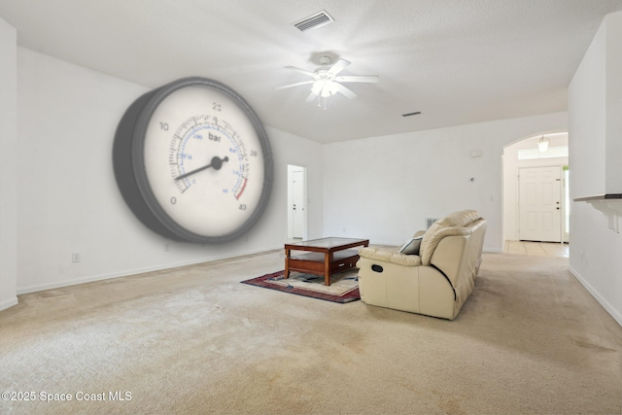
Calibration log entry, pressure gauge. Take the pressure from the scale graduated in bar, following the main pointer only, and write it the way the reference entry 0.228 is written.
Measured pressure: 2.5
